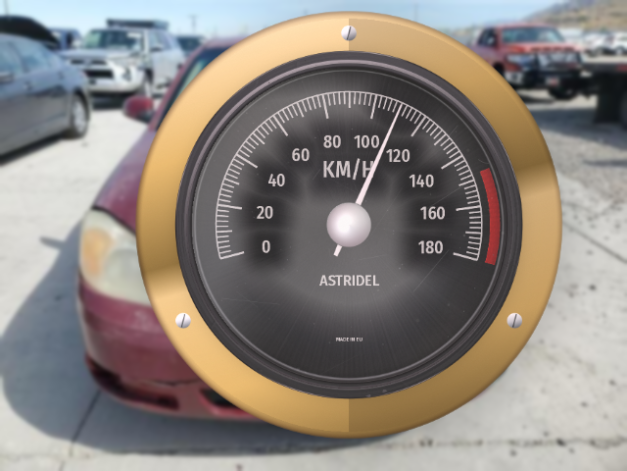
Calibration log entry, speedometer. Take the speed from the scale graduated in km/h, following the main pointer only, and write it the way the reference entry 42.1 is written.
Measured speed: 110
